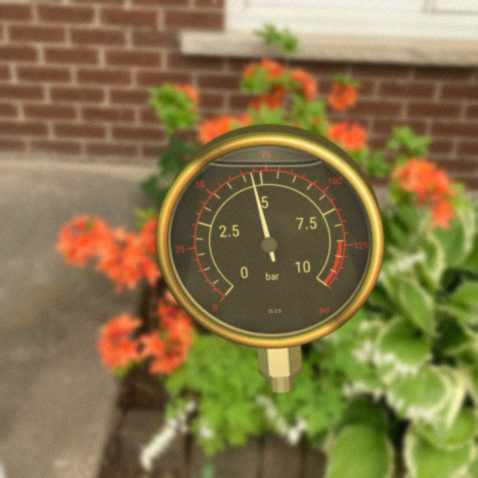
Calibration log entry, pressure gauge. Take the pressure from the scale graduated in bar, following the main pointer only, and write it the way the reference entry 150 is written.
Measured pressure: 4.75
